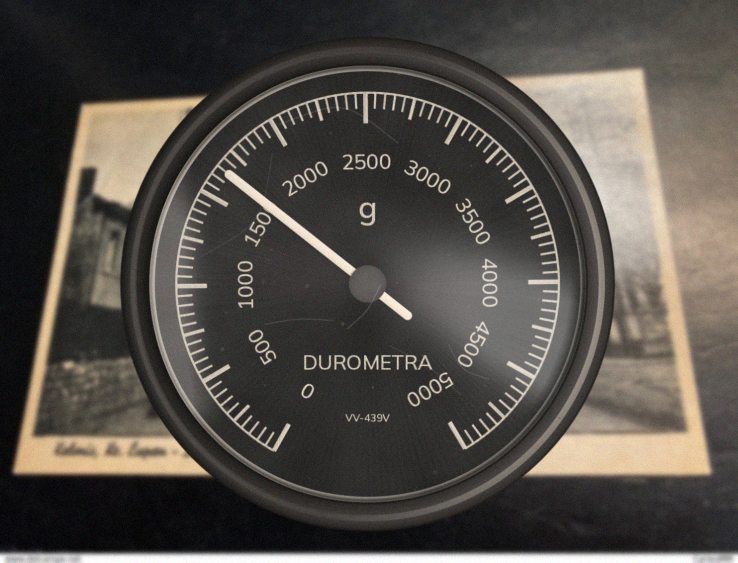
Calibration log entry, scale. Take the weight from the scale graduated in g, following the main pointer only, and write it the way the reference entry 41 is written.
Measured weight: 1650
